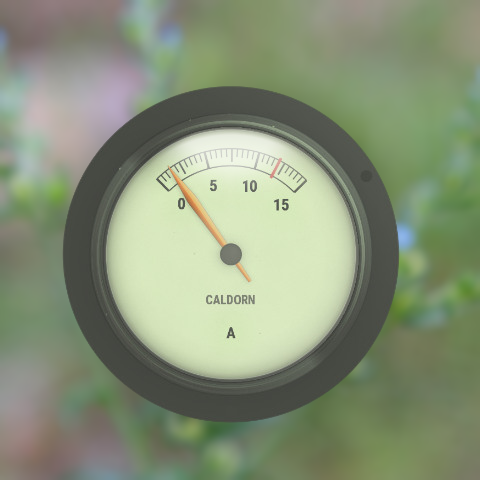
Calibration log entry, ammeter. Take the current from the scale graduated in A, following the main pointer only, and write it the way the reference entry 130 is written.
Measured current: 1.5
